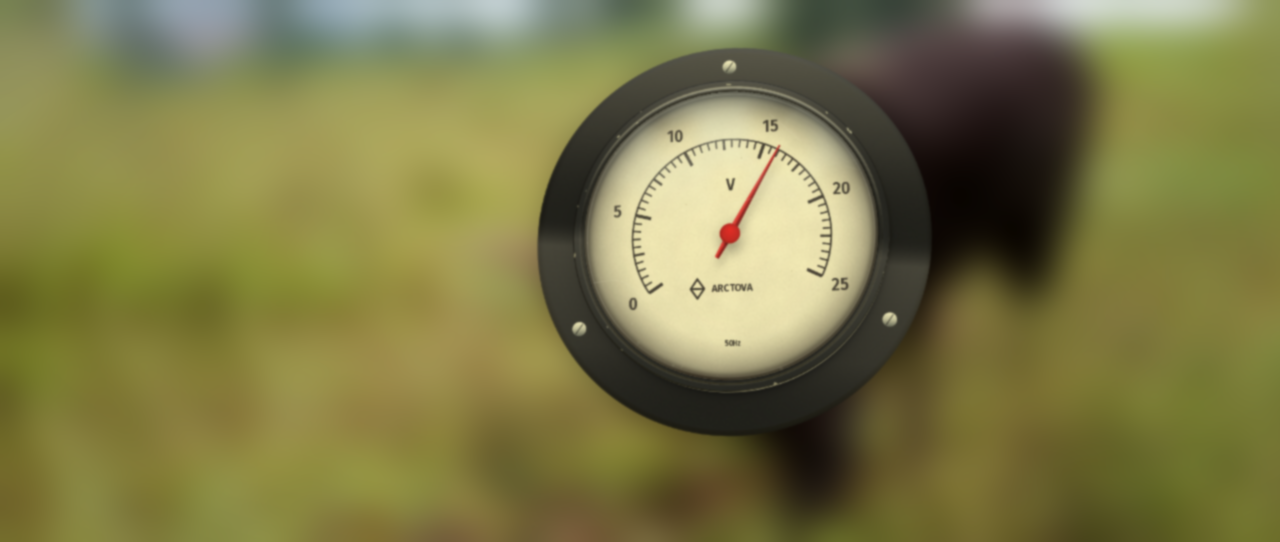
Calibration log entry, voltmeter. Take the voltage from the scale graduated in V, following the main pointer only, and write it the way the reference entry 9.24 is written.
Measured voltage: 16
